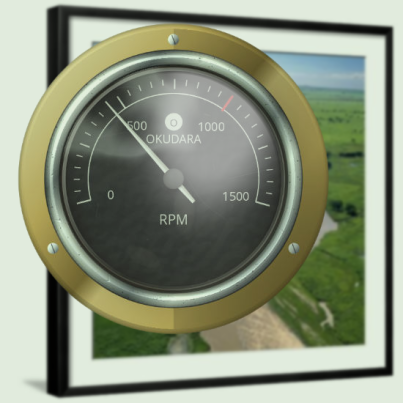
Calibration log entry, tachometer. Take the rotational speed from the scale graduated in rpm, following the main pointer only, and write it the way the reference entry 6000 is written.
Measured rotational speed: 450
